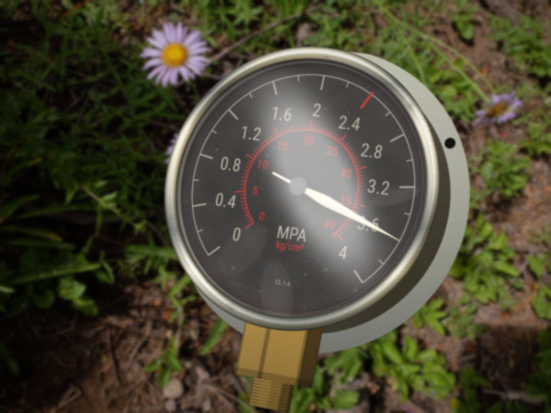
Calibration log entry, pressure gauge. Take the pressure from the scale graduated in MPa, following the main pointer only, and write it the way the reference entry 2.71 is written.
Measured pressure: 3.6
